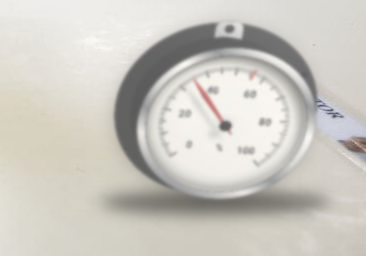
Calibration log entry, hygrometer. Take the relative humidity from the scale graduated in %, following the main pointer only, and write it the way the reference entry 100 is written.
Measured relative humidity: 35
